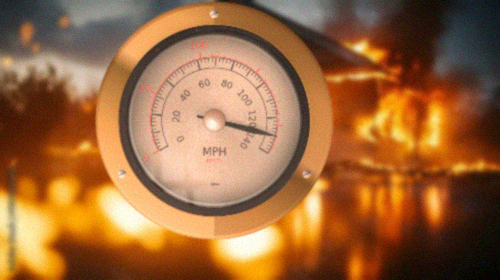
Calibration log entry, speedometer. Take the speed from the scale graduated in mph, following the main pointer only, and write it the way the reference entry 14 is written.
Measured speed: 130
